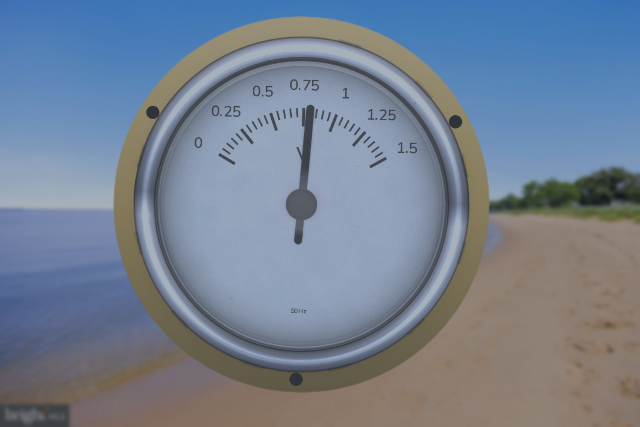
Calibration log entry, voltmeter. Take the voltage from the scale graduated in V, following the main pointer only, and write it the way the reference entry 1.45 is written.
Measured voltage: 0.8
